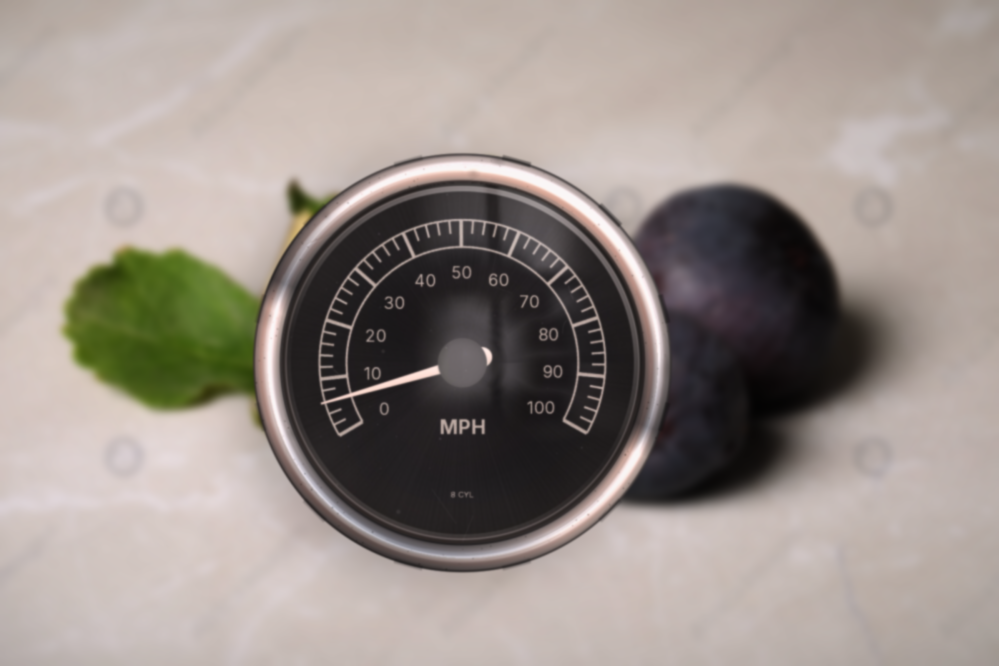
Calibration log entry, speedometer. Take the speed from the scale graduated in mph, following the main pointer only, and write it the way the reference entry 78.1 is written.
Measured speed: 6
